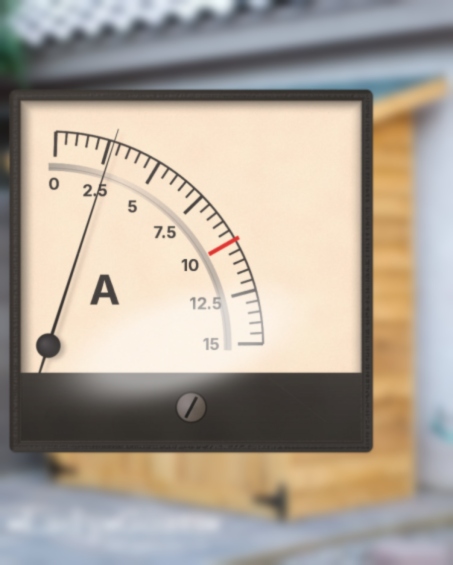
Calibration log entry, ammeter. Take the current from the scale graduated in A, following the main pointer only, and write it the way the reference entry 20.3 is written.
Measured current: 2.75
